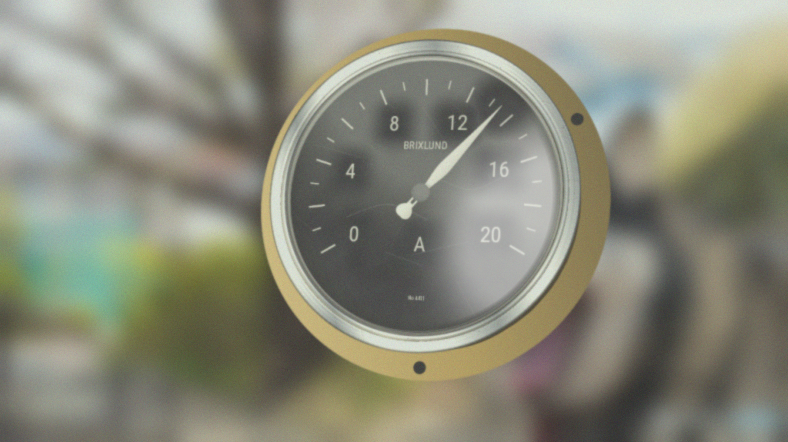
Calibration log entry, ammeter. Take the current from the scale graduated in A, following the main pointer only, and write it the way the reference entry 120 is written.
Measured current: 13.5
